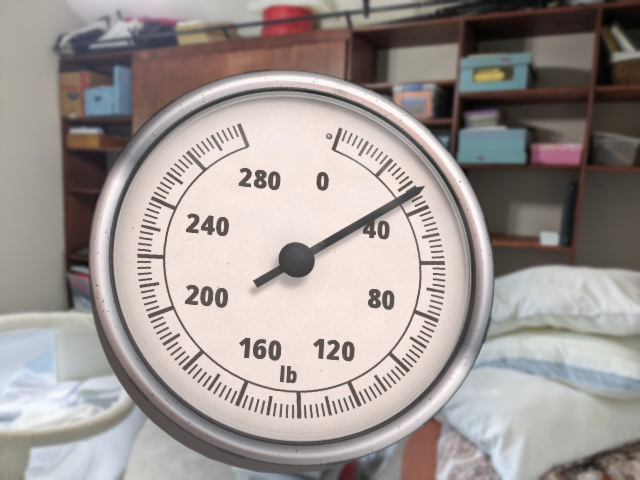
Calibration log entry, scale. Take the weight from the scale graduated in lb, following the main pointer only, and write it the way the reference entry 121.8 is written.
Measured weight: 34
